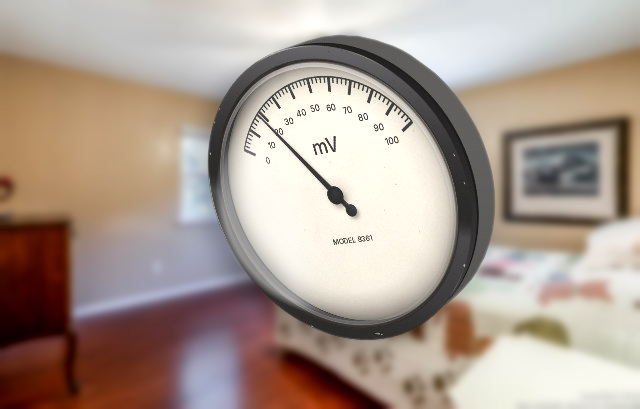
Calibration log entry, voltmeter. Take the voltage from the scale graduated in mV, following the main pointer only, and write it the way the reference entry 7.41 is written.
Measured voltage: 20
